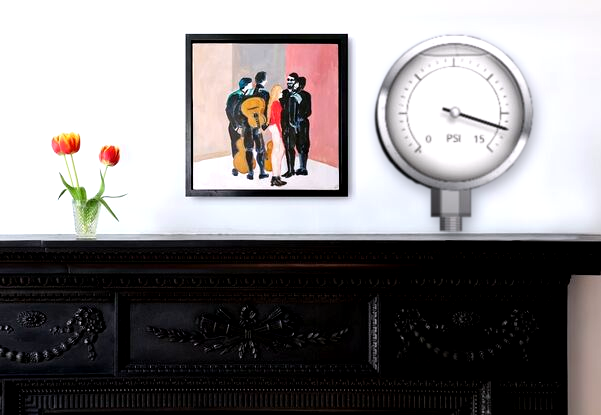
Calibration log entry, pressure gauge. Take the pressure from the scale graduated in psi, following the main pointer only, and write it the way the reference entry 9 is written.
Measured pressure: 13.5
